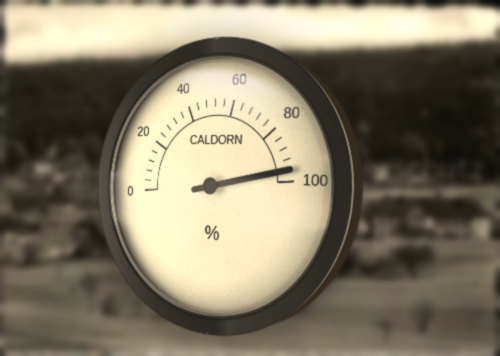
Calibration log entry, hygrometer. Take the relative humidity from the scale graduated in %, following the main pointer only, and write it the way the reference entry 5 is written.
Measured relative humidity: 96
